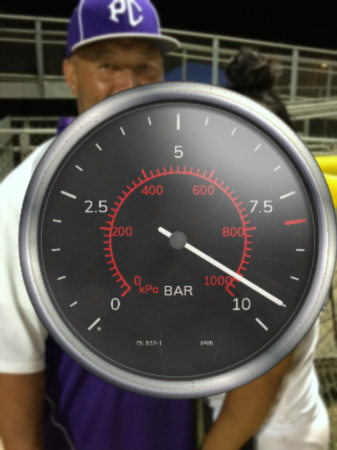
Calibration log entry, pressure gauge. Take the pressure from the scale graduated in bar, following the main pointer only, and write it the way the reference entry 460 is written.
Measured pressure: 9.5
